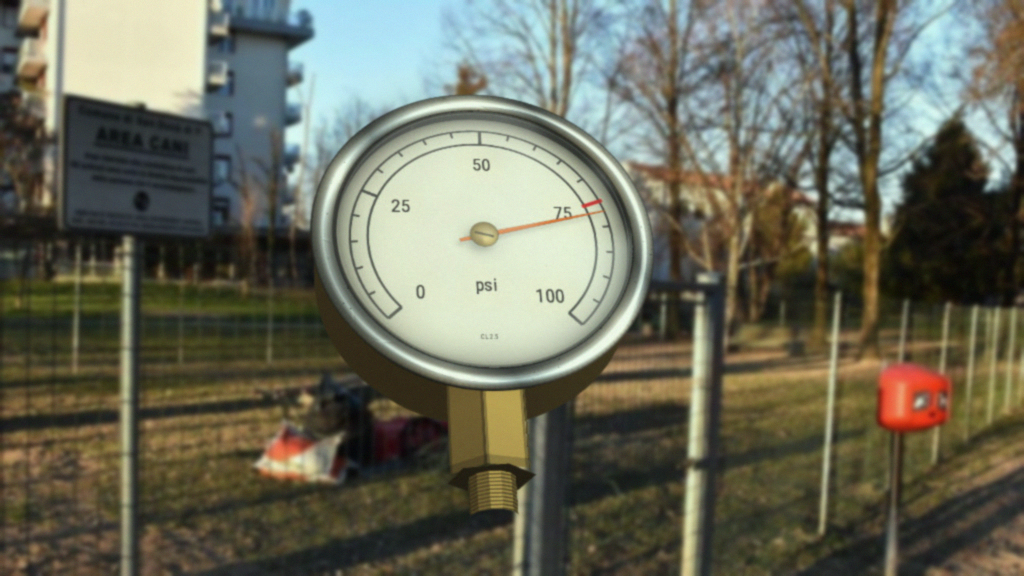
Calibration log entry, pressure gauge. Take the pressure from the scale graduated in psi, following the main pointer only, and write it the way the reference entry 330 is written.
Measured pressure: 77.5
